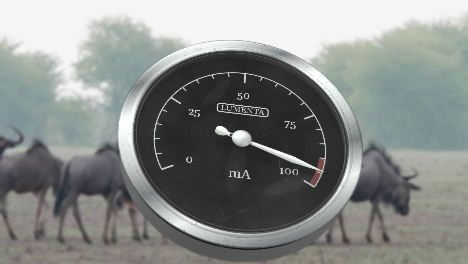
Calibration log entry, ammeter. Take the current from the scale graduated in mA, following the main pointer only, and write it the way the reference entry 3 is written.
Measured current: 95
